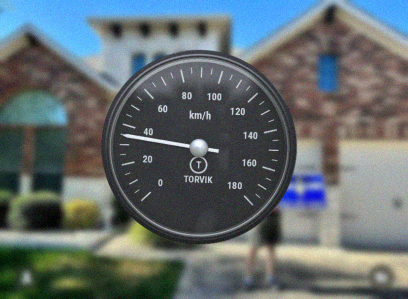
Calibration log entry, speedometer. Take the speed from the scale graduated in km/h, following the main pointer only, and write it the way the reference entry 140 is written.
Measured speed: 35
